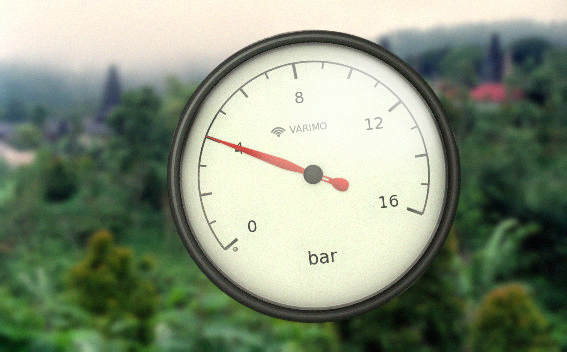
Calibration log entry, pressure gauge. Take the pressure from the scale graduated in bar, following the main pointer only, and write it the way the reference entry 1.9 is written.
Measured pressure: 4
